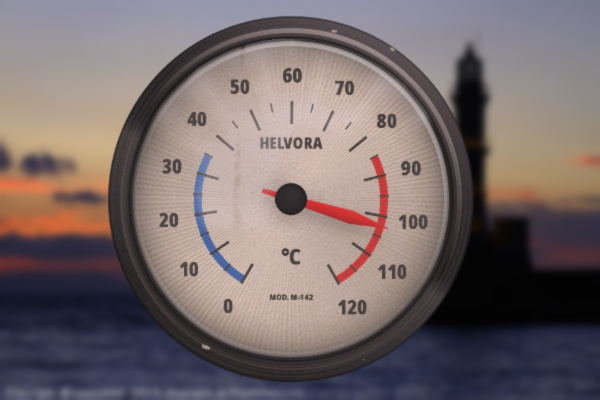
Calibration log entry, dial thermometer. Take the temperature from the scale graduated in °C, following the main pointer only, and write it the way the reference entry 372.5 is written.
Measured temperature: 102.5
